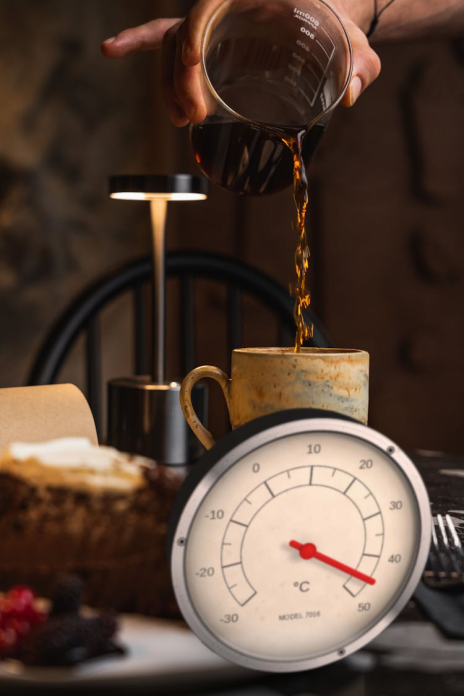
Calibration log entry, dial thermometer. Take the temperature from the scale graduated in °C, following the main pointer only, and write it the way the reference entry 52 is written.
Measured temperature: 45
